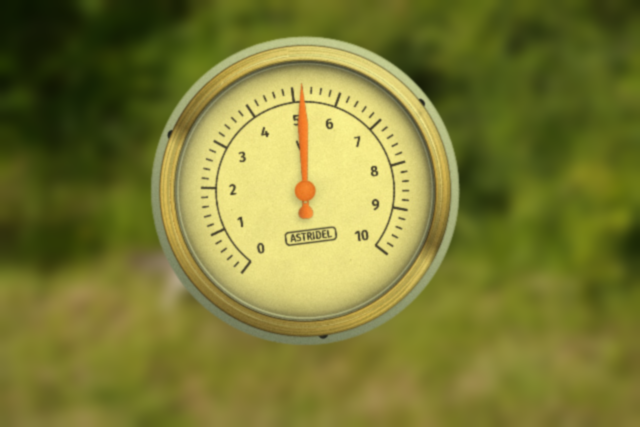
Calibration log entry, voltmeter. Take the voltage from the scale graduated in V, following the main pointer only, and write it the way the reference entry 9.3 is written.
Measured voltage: 5.2
